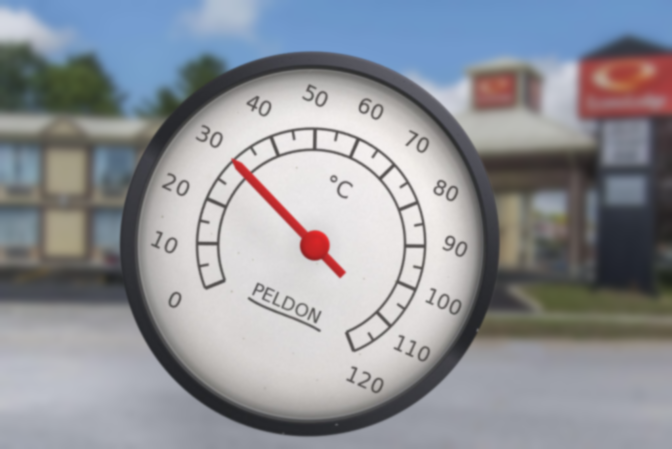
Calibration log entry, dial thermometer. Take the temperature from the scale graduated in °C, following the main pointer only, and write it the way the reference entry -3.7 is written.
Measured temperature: 30
